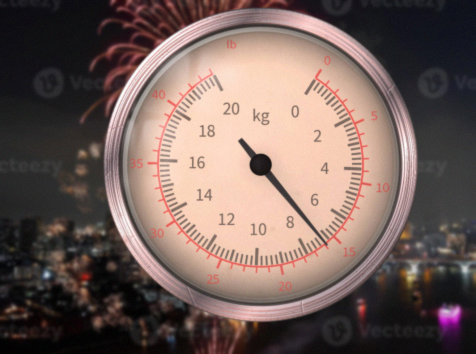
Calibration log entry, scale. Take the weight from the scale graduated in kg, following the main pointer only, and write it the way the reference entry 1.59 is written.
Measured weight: 7.2
